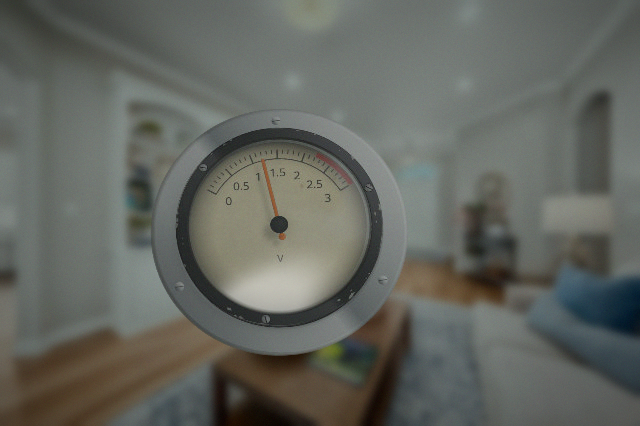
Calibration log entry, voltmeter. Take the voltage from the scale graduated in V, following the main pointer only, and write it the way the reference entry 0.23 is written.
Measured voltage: 1.2
